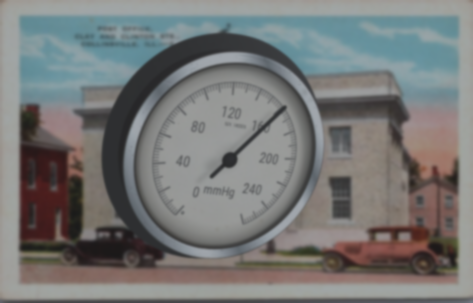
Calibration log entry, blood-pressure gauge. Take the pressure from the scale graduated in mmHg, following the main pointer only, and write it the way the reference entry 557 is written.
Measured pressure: 160
